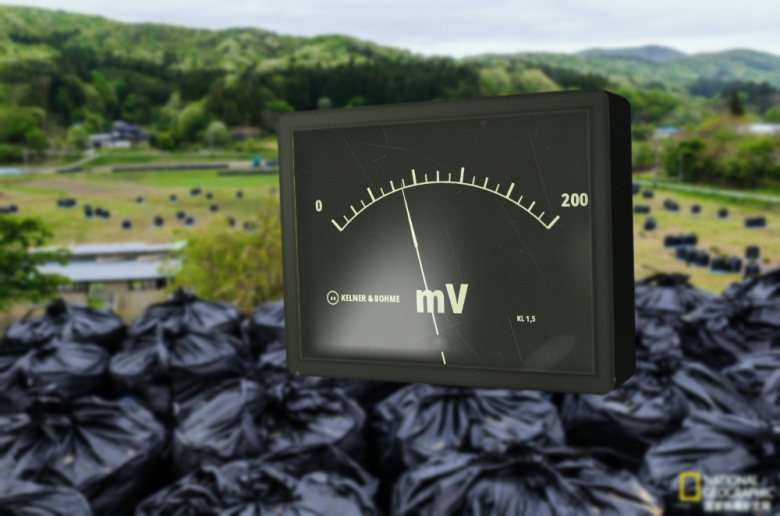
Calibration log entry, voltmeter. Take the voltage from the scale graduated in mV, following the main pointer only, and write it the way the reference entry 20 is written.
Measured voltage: 70
